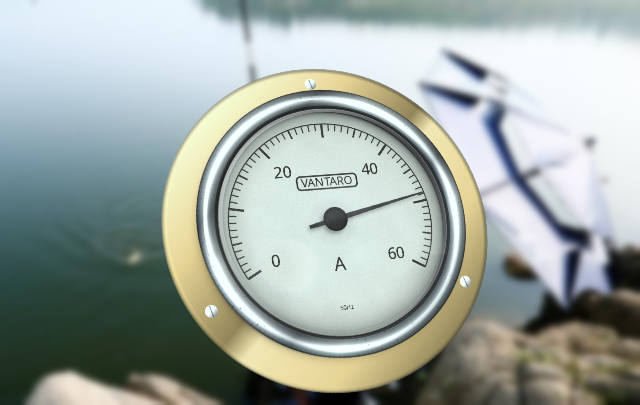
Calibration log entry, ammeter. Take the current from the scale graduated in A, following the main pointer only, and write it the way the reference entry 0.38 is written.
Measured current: 49
